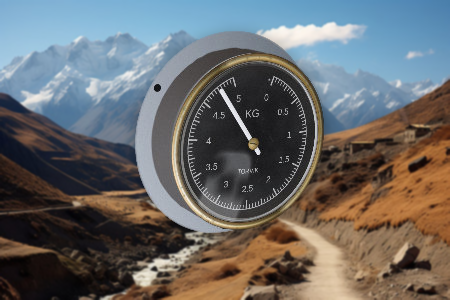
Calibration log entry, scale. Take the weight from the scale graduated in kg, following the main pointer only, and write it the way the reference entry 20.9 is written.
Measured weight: 4.75
